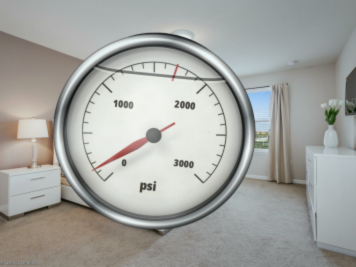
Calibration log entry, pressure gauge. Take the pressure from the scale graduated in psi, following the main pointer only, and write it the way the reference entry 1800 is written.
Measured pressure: 150
